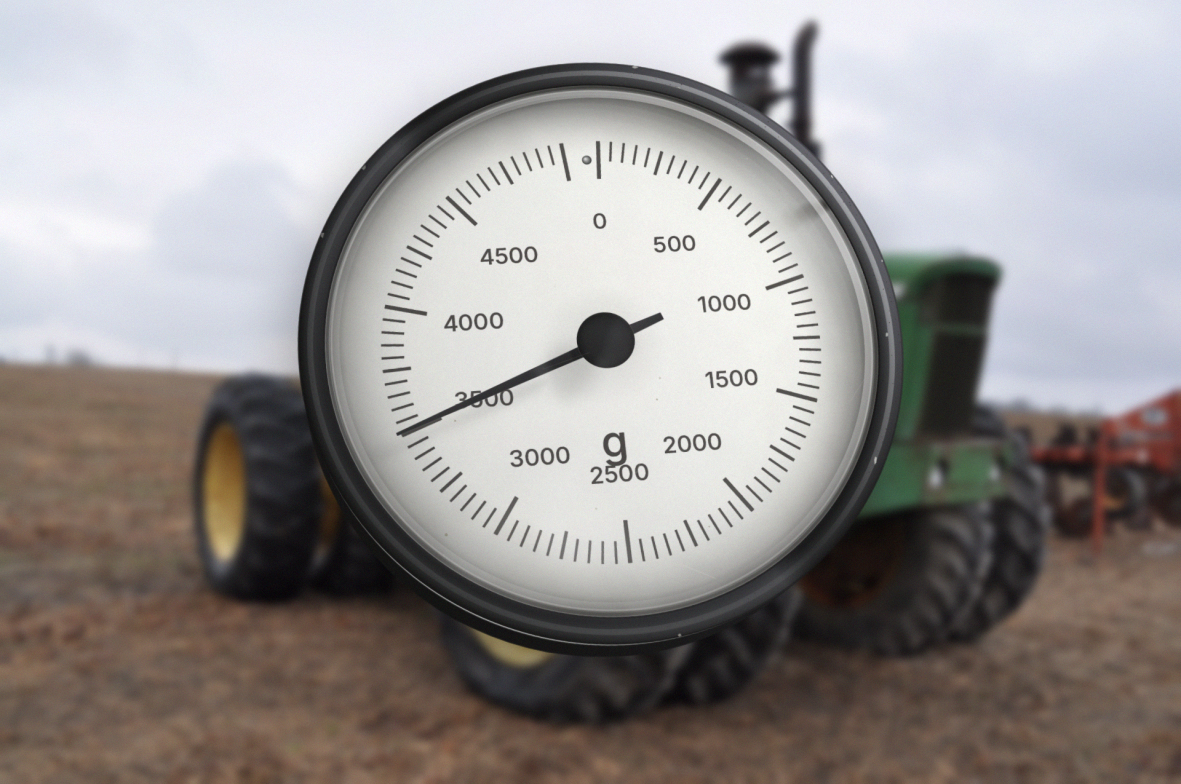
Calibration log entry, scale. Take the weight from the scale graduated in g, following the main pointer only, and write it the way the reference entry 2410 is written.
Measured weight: 3500
